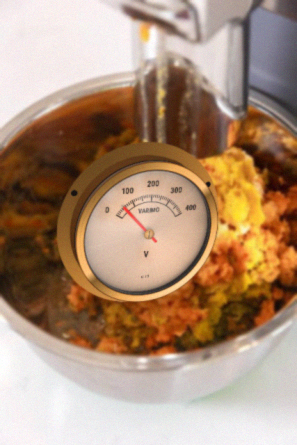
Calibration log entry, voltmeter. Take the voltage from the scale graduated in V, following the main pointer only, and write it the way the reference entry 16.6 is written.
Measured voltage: 50
